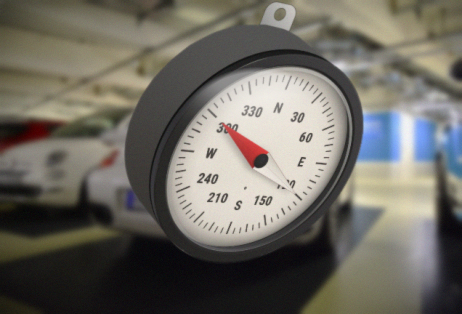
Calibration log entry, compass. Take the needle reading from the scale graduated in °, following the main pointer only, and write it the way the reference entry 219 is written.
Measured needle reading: 300
